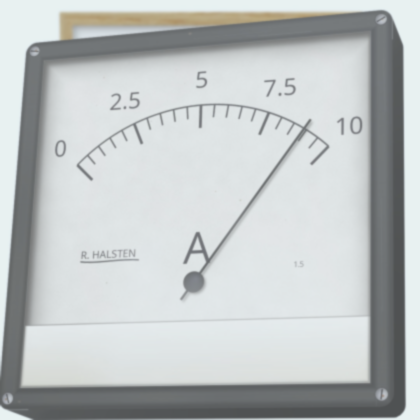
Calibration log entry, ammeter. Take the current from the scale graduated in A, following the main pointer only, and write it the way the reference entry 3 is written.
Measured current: 9
